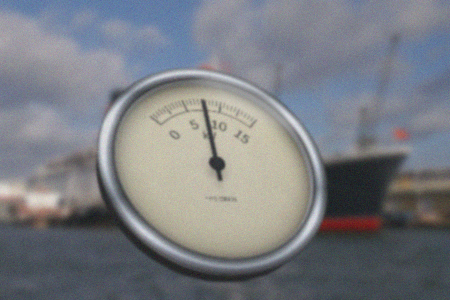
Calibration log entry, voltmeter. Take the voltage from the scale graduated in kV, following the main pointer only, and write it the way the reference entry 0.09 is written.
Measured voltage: 7.5
